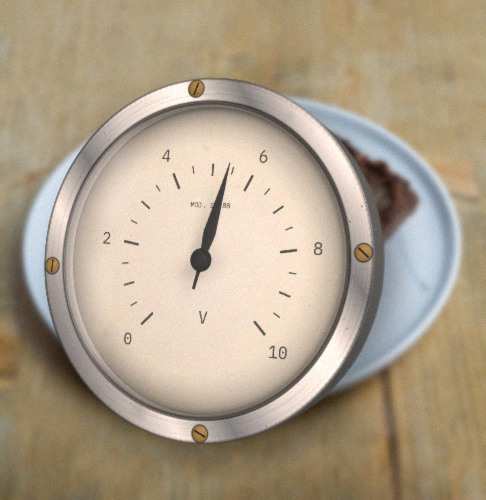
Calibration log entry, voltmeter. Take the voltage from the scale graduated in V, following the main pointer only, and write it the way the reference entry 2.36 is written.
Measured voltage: 5.5
